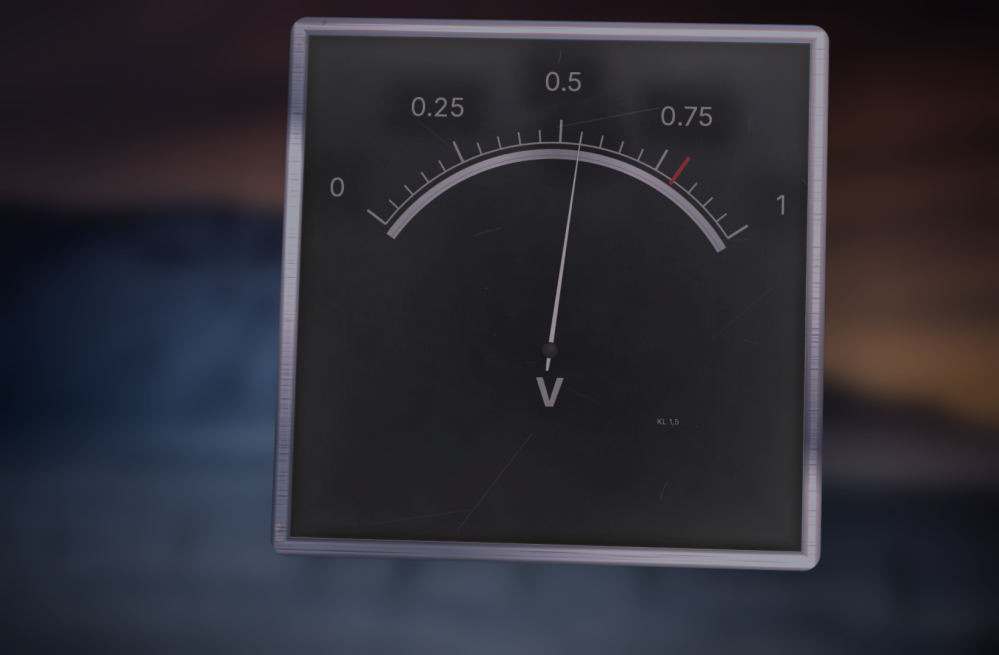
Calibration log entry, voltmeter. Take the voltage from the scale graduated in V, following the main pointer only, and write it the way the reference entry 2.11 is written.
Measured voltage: 0.55
